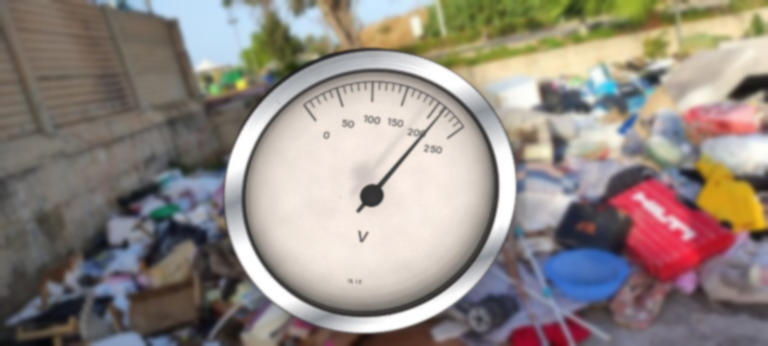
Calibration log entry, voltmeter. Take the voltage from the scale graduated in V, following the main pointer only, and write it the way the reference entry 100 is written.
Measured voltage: 210
